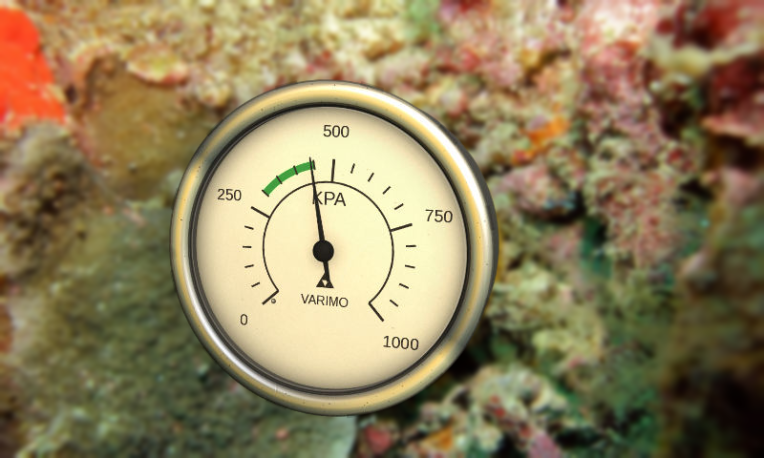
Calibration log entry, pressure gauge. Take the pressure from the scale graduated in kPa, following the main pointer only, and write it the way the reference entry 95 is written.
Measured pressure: 450
